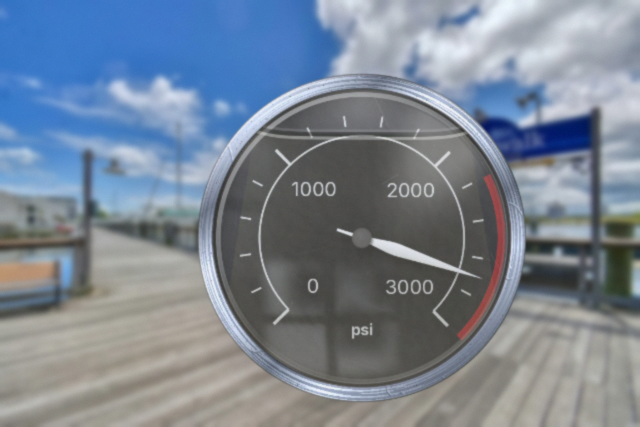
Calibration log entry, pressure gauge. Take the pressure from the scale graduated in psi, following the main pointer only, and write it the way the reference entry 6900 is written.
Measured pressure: 2700
